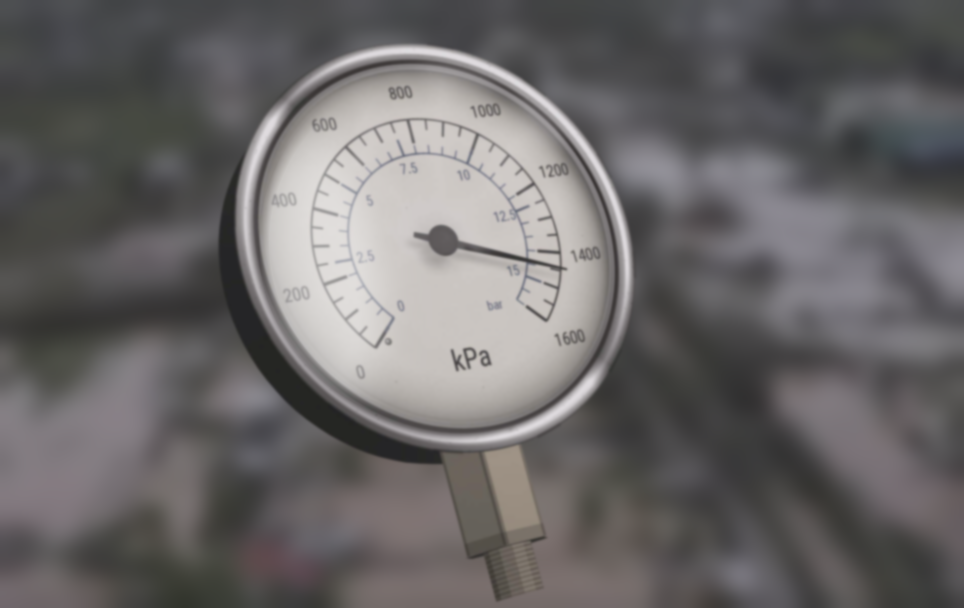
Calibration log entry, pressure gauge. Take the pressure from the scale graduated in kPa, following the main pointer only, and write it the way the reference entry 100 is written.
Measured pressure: 1450
